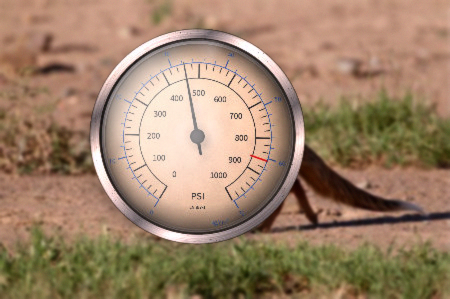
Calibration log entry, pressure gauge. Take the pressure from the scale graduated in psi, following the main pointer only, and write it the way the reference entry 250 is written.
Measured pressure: 460
